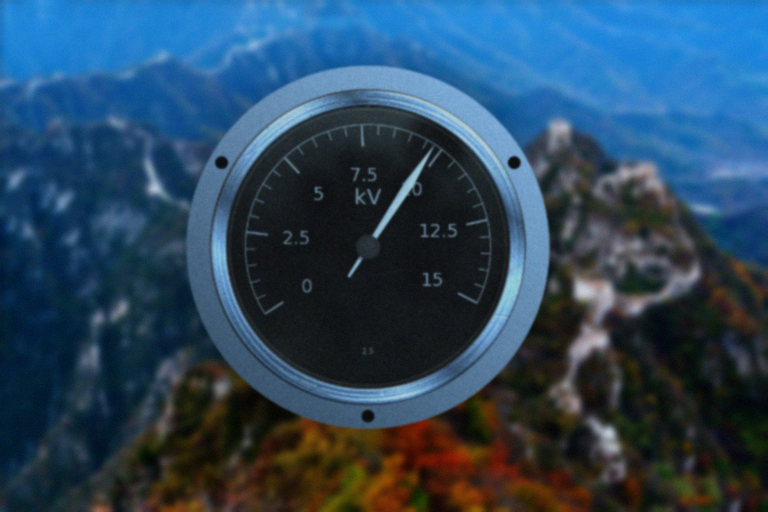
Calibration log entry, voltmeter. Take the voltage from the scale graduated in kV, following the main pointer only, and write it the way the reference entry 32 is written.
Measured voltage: 9.75
